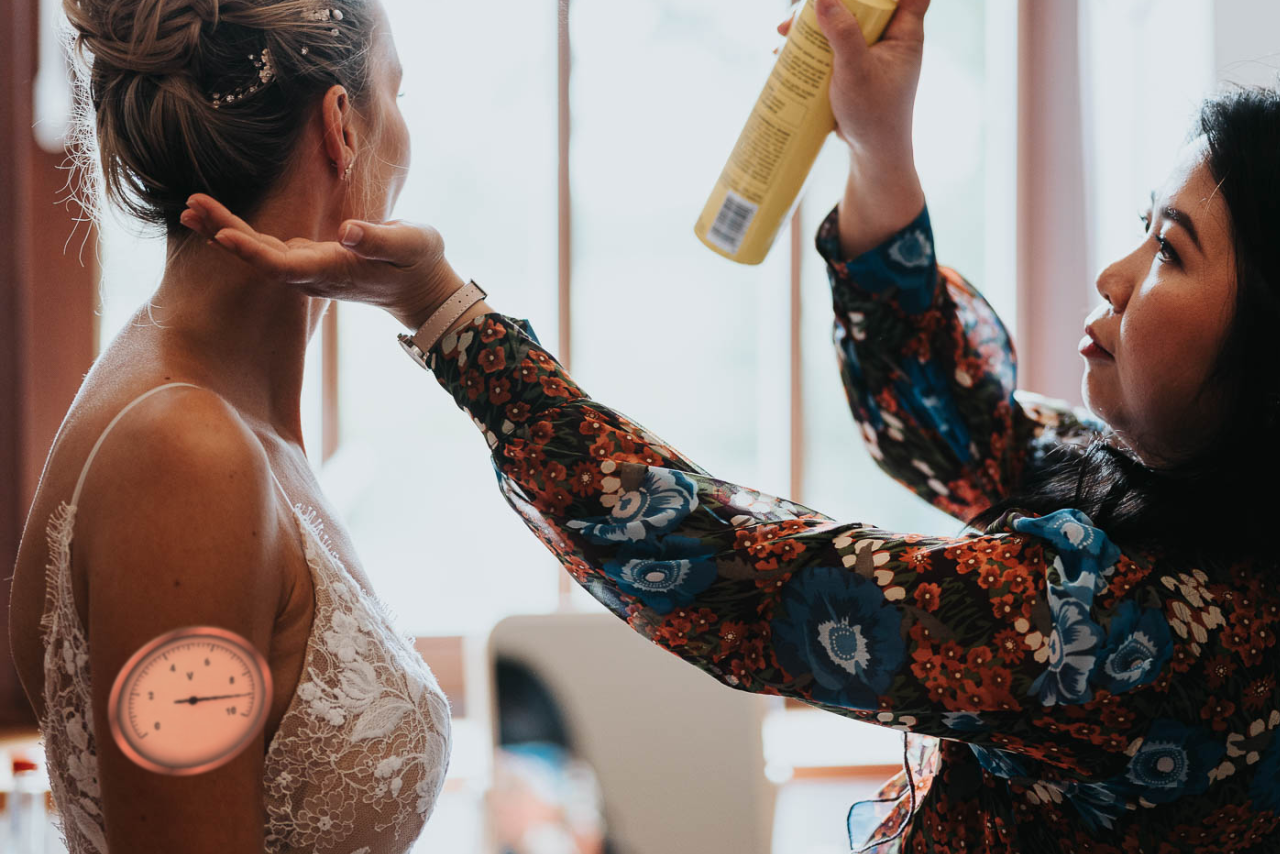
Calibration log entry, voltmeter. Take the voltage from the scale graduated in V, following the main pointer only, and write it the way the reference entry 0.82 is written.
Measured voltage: 9
